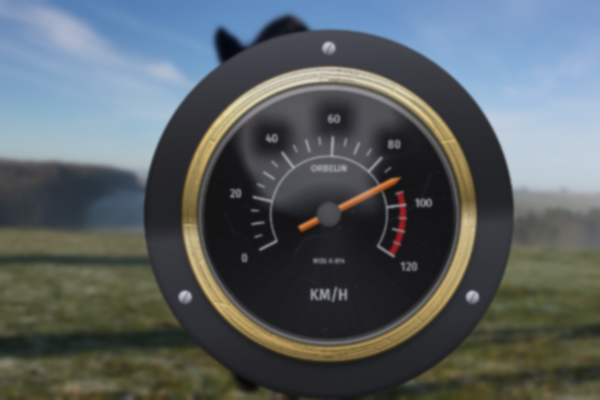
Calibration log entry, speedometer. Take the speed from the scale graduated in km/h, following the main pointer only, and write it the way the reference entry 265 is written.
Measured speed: 90
